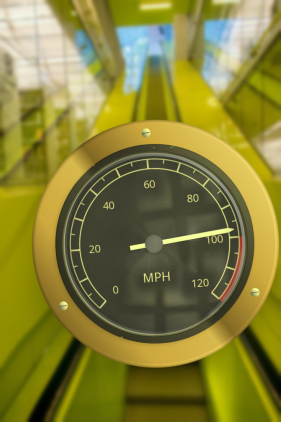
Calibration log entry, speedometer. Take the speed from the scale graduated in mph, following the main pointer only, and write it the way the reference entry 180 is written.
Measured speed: 97.5
